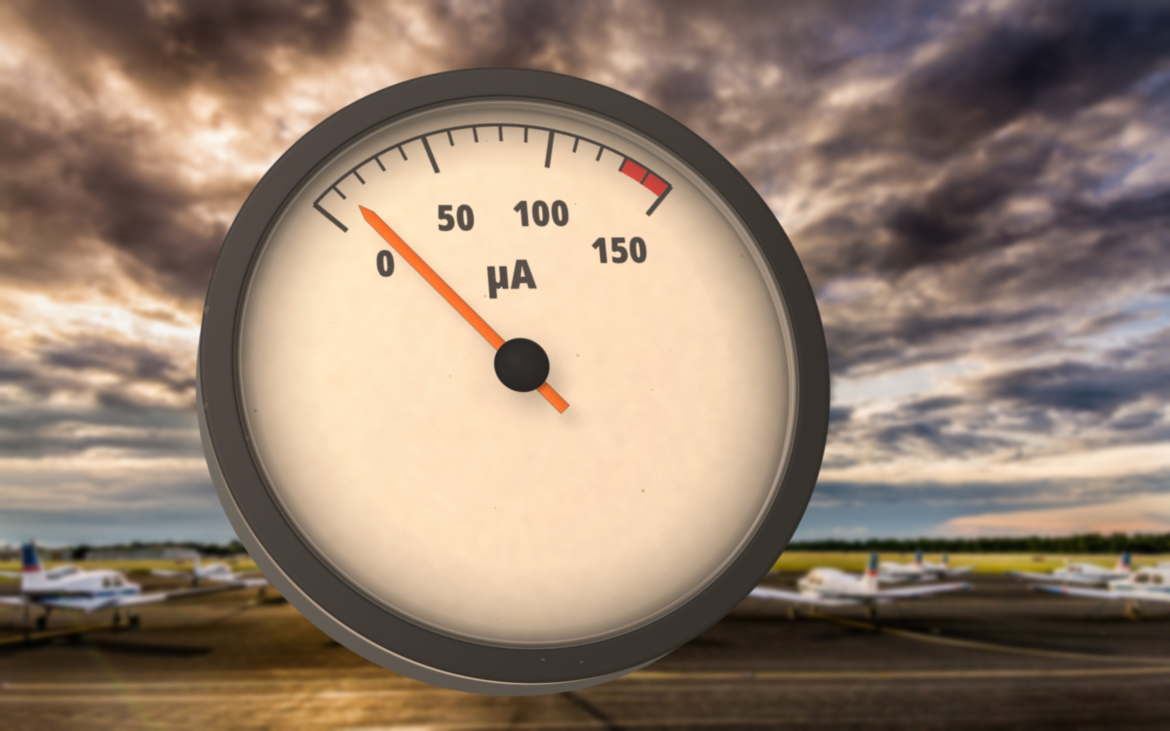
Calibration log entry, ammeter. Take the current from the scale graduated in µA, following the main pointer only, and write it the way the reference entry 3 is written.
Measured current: 10
